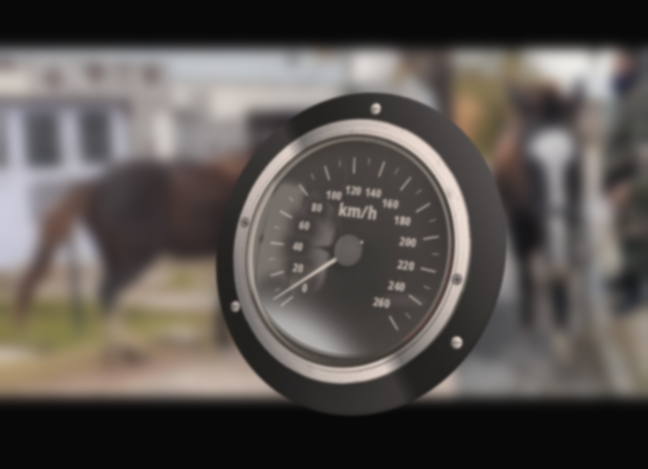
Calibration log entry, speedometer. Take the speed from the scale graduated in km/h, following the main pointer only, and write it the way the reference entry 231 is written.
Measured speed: 5
